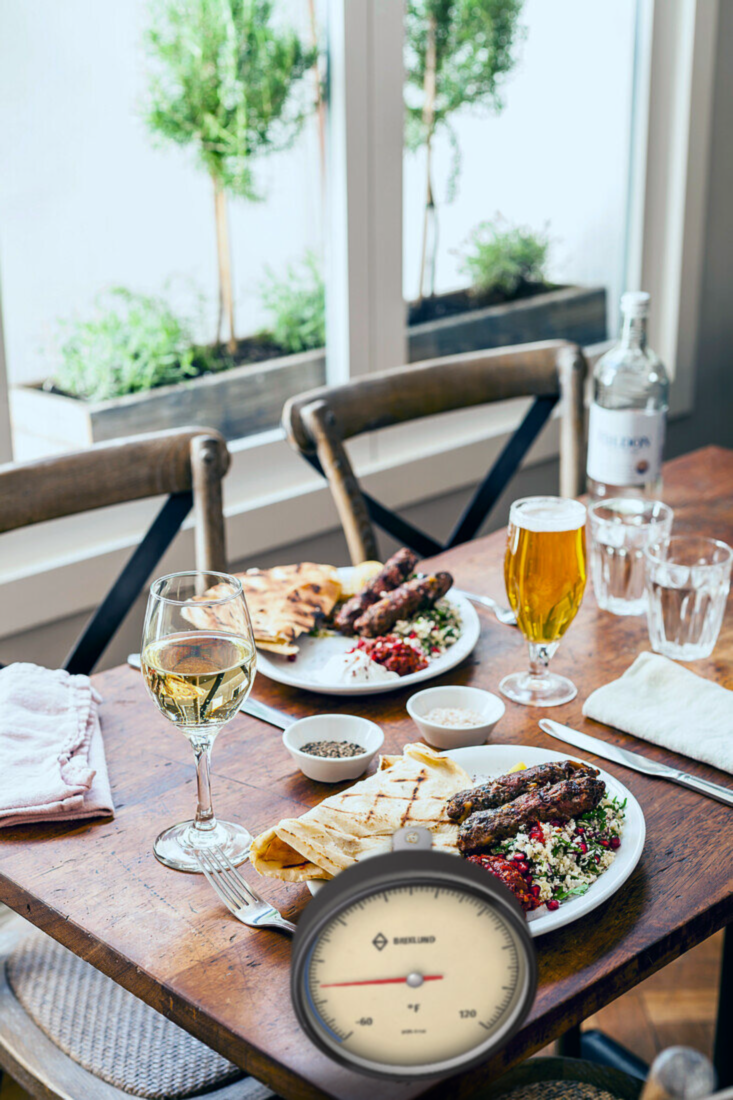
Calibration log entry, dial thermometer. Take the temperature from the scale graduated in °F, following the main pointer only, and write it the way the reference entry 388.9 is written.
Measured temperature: -30
